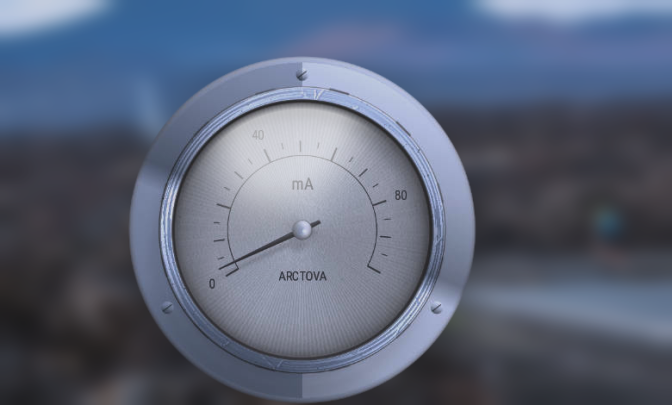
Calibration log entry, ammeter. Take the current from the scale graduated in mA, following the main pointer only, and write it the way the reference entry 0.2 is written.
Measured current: 2.5
